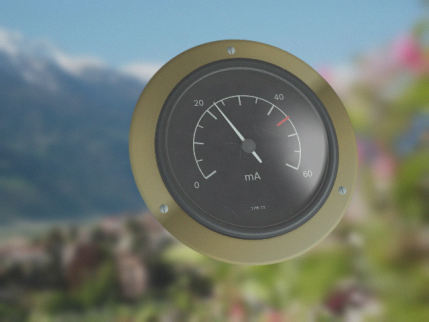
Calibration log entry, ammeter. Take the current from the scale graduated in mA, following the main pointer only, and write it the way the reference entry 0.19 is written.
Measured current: 22.5
